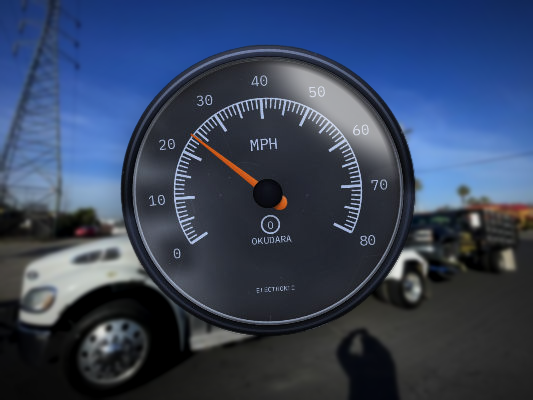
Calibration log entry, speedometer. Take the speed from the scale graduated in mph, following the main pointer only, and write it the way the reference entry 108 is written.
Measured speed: 24
